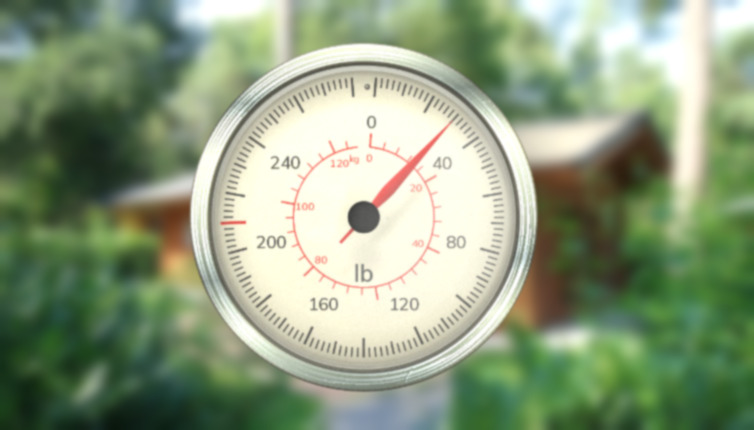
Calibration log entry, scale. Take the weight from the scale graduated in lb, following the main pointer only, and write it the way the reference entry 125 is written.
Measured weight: 30
